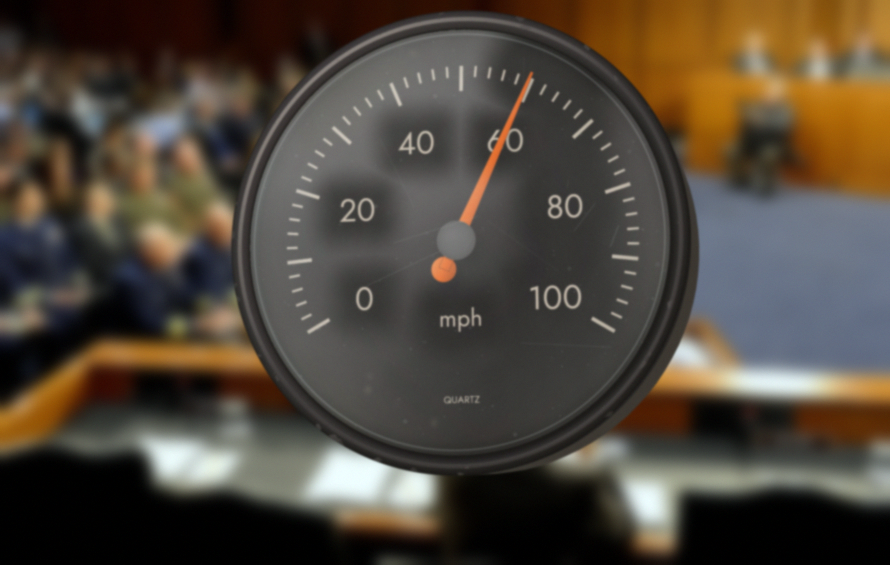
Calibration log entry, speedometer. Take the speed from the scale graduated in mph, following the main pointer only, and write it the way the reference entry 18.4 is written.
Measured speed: 60
